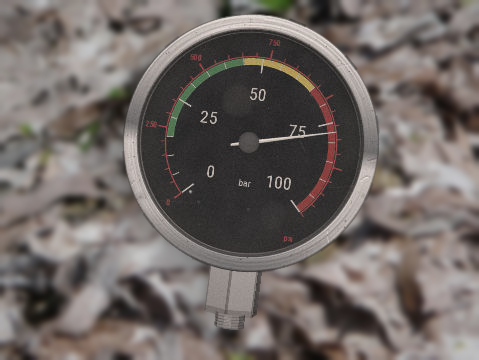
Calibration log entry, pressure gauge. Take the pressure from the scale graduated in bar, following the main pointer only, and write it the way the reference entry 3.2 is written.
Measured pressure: 77.5
